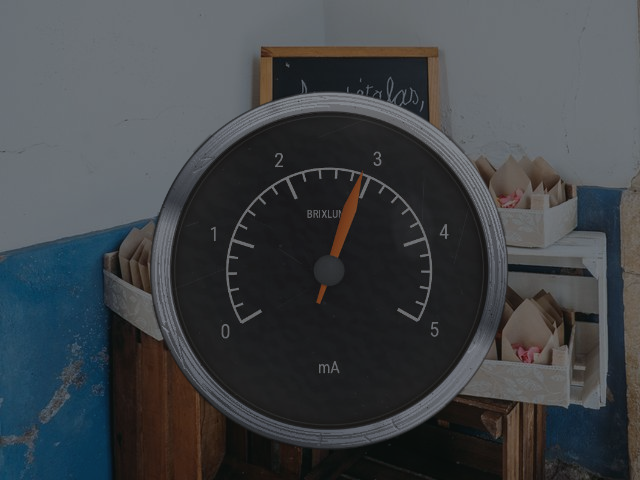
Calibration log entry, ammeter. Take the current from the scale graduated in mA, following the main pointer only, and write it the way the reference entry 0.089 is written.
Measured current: 2.9
